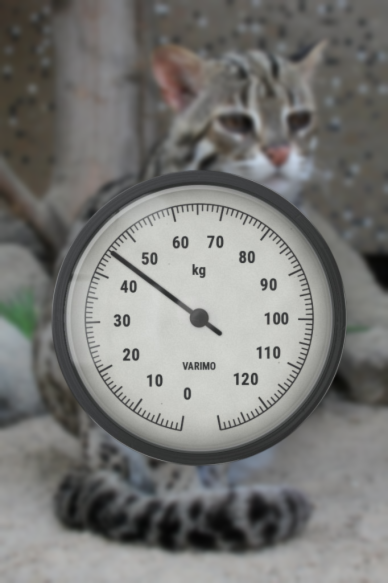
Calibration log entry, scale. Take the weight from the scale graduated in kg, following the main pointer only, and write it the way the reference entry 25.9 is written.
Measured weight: 45
